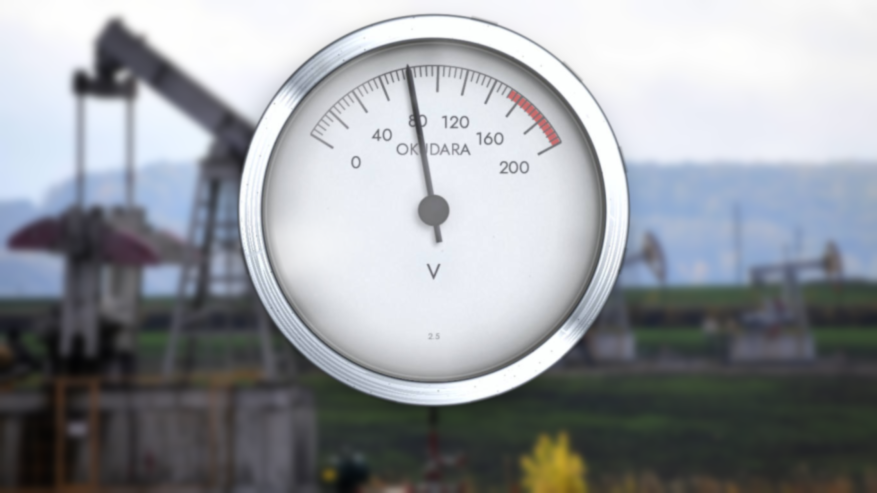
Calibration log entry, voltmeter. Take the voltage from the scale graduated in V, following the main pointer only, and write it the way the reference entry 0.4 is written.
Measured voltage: 80
